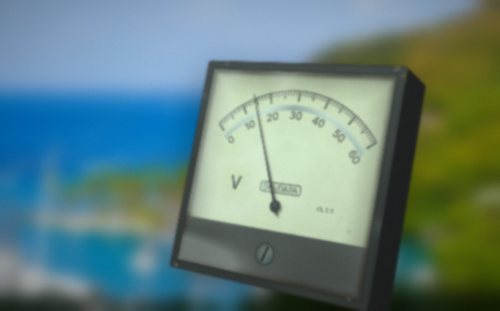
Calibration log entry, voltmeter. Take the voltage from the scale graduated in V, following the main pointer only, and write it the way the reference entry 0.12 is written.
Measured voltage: 15
